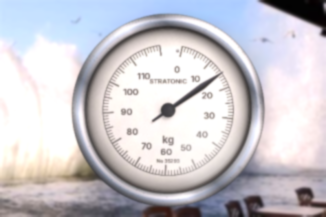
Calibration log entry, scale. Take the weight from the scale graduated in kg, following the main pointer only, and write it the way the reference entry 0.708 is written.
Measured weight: 15
